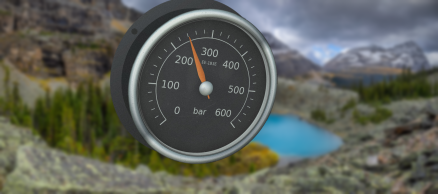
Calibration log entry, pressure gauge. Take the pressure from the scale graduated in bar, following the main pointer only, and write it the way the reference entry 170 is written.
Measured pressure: 240
